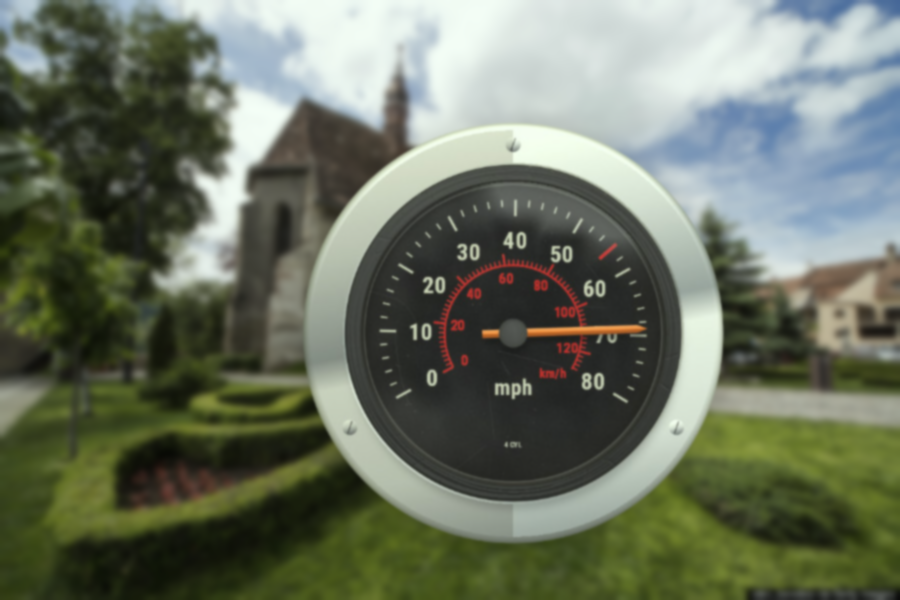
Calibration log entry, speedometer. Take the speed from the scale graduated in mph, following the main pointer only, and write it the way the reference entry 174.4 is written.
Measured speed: 69
